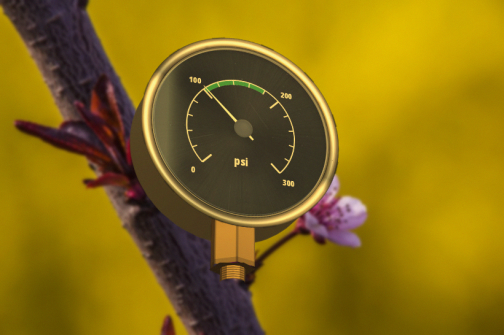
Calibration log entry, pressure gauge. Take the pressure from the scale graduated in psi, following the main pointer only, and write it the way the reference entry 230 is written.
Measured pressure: 100
